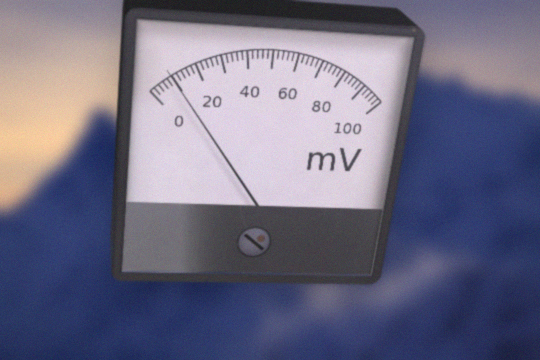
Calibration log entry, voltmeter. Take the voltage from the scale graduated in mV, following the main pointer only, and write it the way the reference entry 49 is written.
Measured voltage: 10
